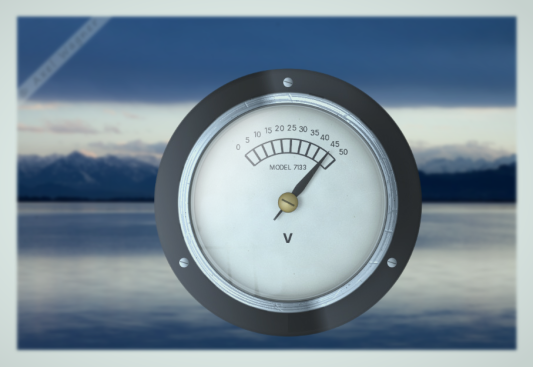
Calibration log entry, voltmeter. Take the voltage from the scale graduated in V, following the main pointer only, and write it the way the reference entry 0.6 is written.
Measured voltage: 45
